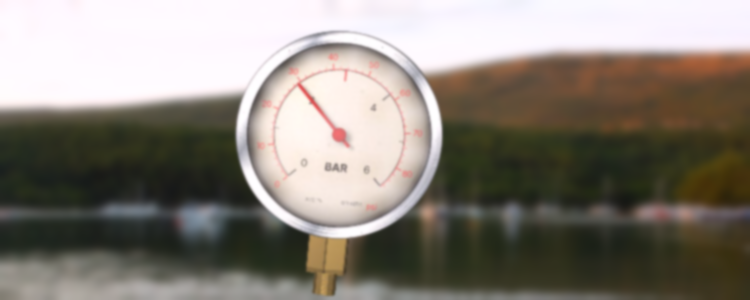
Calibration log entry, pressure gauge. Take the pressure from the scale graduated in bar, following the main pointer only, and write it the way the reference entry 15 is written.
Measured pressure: 2
